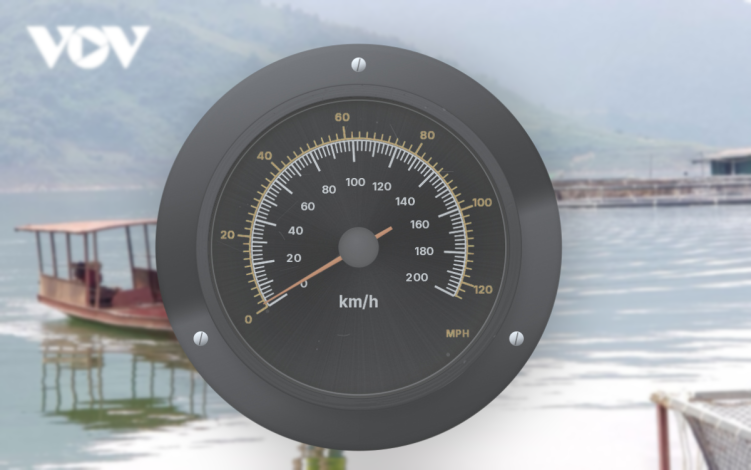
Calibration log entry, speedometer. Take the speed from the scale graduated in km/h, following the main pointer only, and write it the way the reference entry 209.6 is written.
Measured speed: 2
